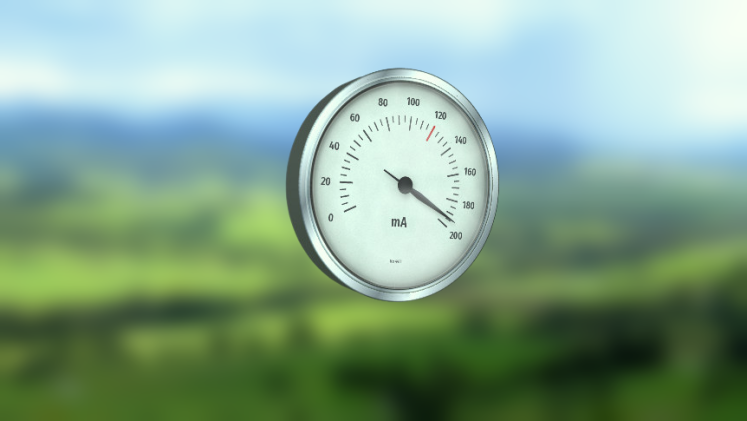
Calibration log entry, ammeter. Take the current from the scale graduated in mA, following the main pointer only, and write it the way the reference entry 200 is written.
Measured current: 195
